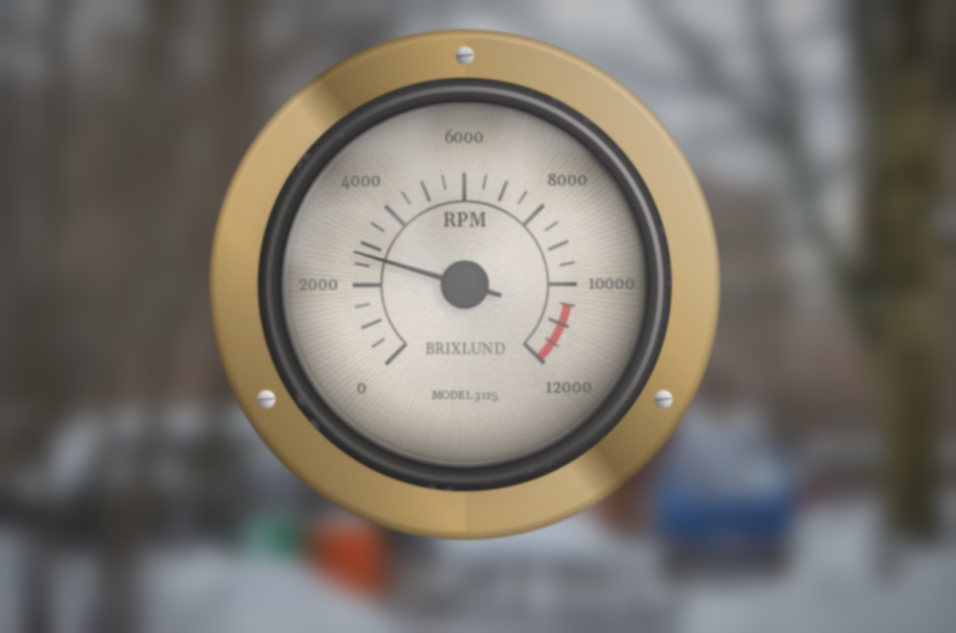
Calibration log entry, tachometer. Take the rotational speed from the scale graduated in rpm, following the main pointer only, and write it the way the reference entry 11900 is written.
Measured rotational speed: 2750
